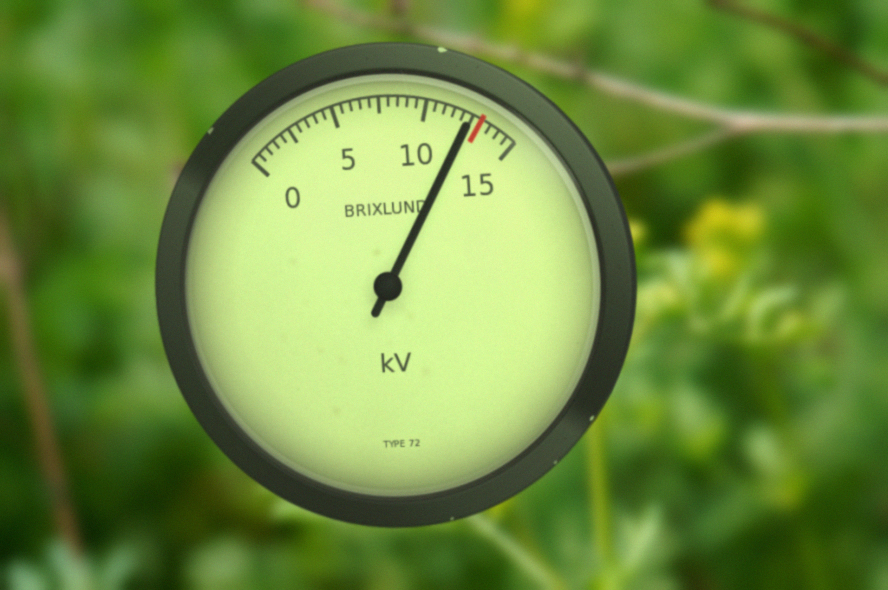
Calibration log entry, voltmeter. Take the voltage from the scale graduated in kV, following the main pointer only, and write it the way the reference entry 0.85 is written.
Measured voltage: 12.5
